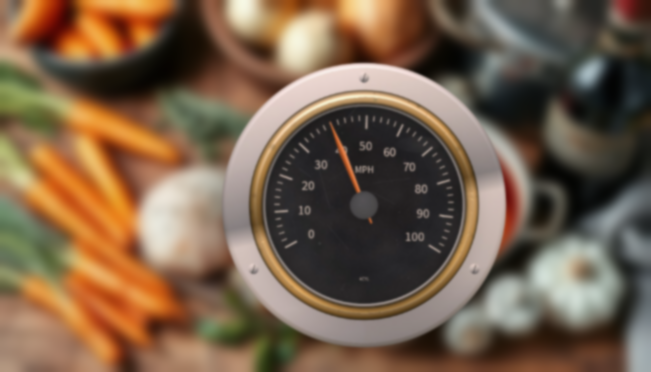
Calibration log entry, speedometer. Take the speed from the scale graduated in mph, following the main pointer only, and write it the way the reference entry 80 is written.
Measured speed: 40
